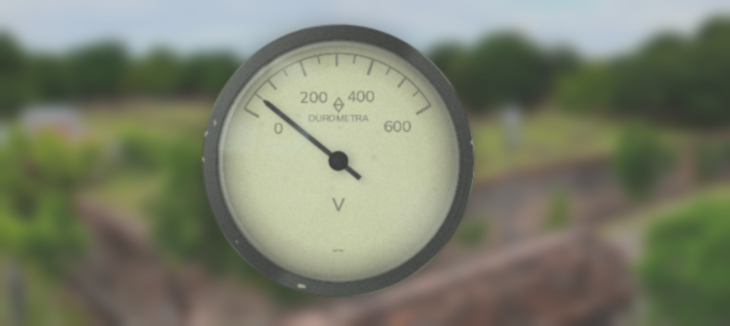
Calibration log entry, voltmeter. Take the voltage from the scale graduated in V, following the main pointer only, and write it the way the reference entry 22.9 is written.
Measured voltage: 50
